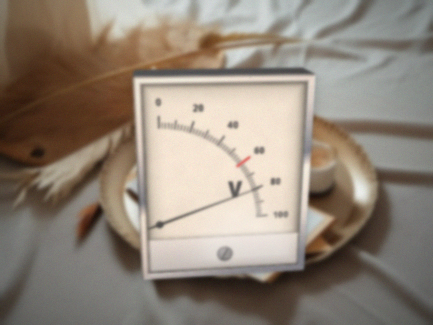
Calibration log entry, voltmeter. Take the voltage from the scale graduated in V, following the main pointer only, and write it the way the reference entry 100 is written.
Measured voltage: 80
